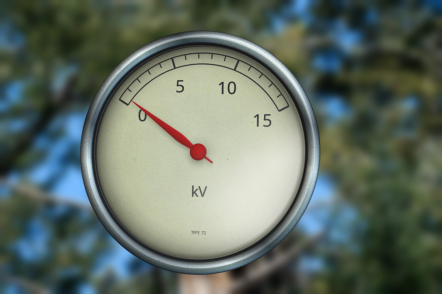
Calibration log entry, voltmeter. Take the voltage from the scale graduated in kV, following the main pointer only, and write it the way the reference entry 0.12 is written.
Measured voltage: 0.5
